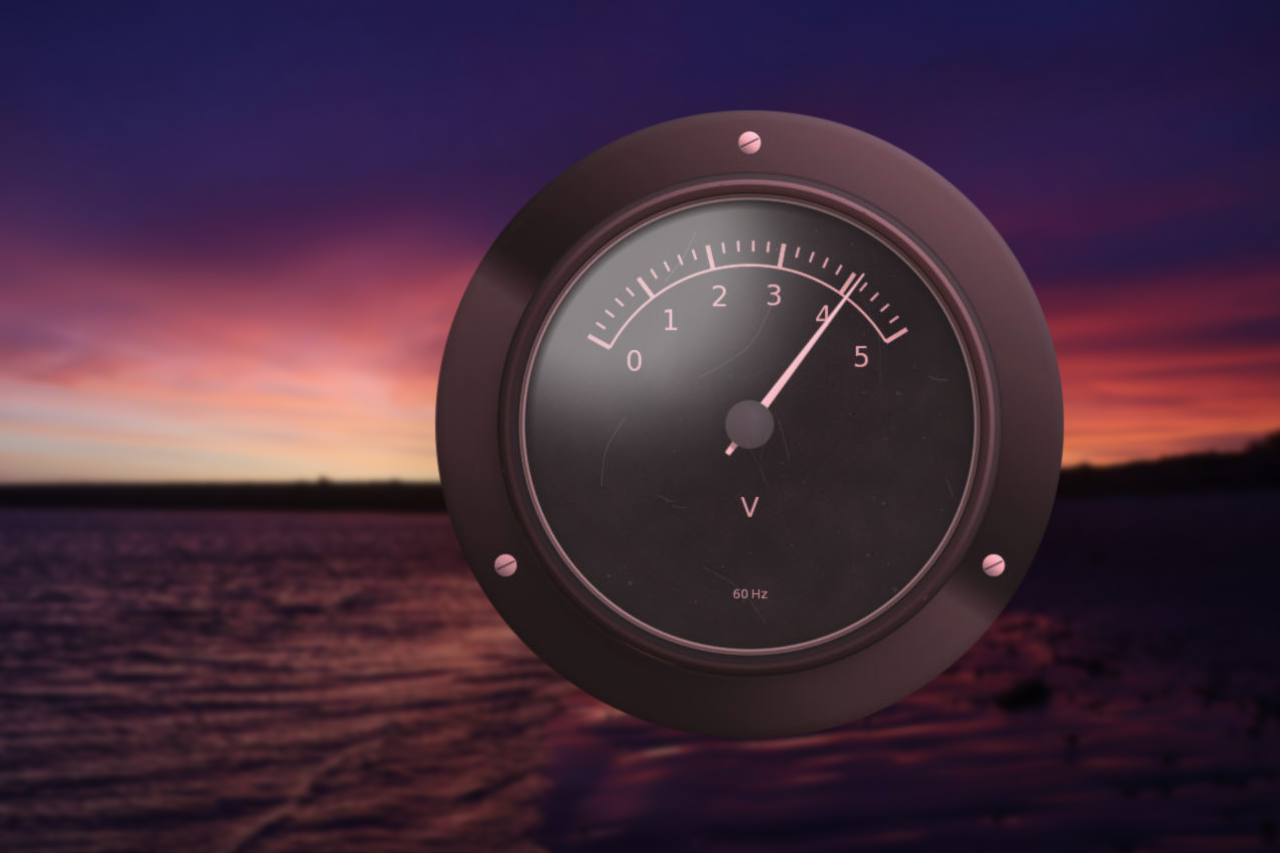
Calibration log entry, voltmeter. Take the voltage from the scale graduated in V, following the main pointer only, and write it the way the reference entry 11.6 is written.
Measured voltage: 4.1
